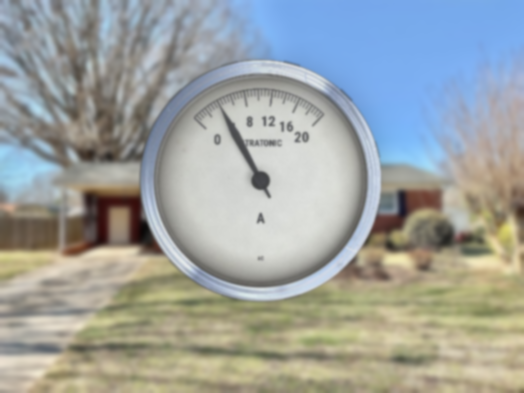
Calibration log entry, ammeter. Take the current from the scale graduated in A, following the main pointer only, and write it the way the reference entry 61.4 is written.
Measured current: 4
